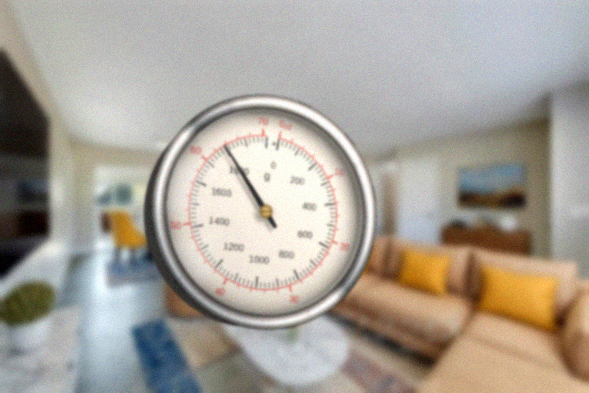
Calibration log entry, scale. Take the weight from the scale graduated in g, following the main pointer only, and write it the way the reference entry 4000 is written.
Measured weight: 1800
